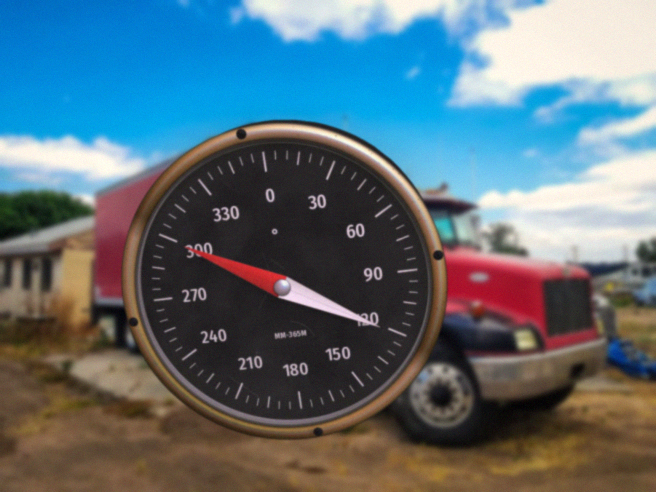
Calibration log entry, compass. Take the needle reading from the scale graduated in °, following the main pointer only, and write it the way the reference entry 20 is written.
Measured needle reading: 300
